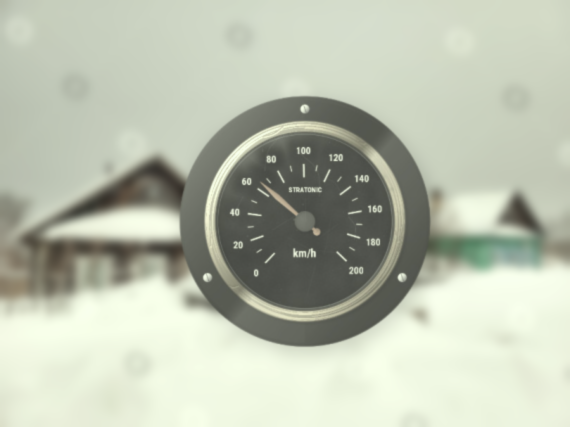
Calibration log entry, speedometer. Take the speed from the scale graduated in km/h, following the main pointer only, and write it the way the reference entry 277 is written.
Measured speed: 65
